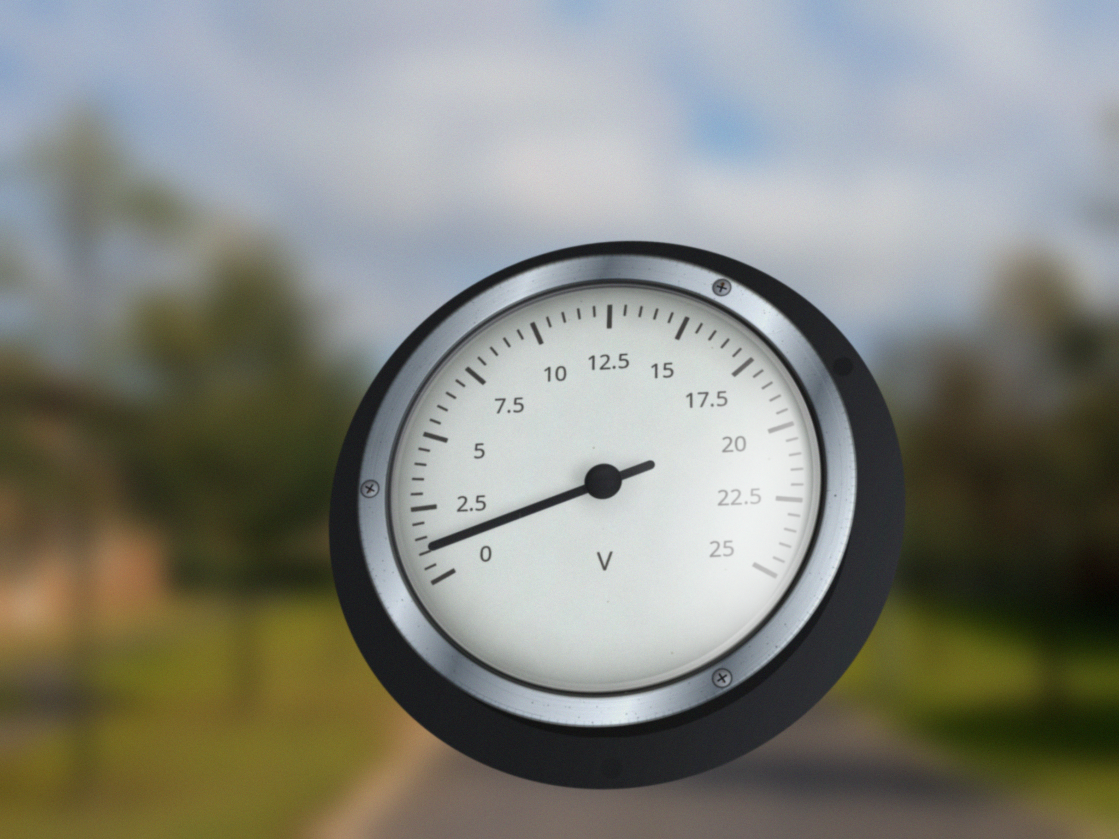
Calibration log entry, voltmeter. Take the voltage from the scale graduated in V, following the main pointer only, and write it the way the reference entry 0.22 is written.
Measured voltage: 1
